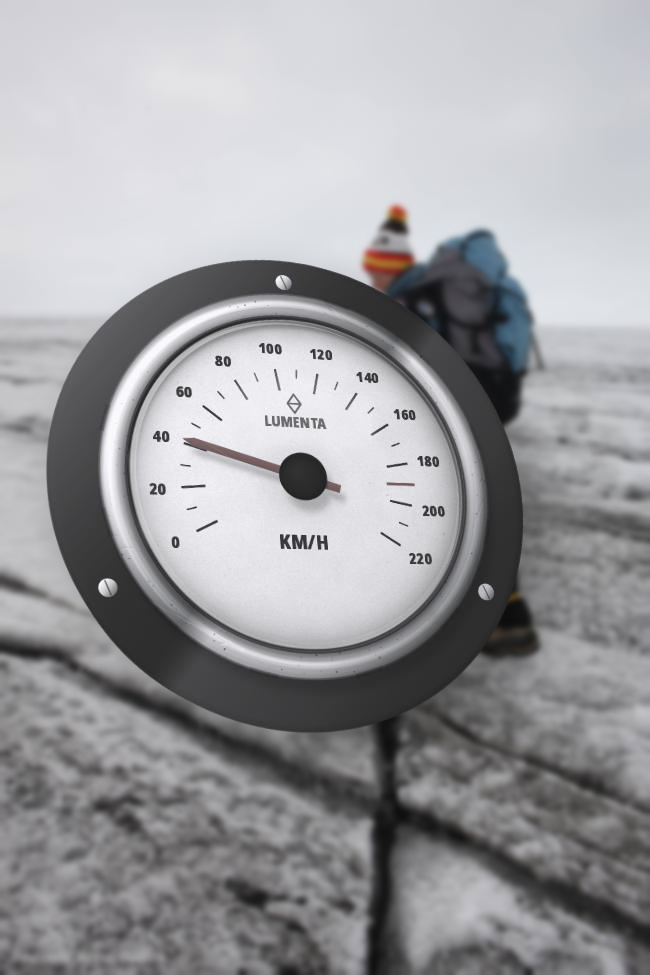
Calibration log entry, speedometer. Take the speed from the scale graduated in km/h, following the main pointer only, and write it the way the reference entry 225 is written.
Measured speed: 40
